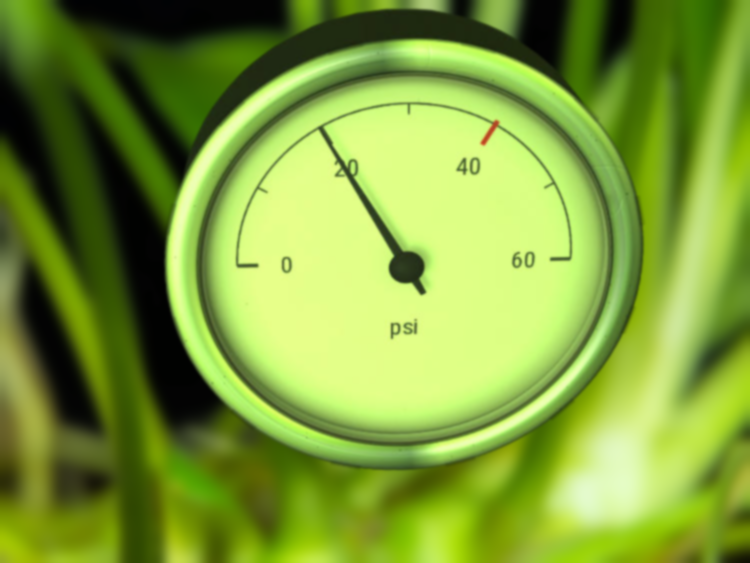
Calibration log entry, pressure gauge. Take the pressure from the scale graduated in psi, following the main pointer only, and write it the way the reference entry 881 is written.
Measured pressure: 20
